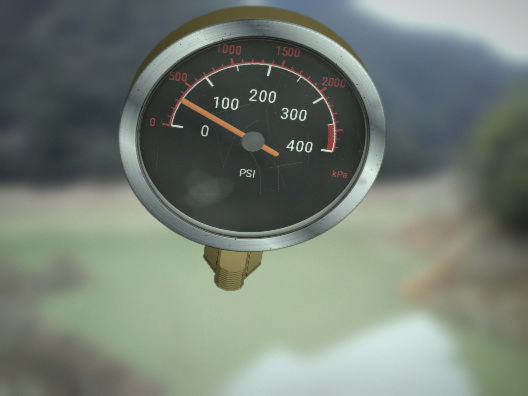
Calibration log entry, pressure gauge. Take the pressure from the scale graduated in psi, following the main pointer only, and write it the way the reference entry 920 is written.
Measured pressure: 50
